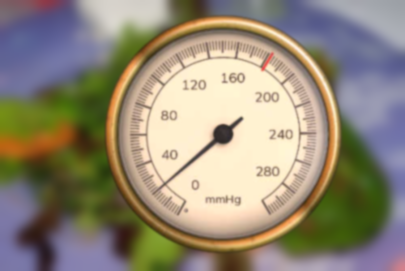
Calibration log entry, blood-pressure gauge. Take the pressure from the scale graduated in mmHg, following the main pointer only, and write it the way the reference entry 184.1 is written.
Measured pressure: 20
